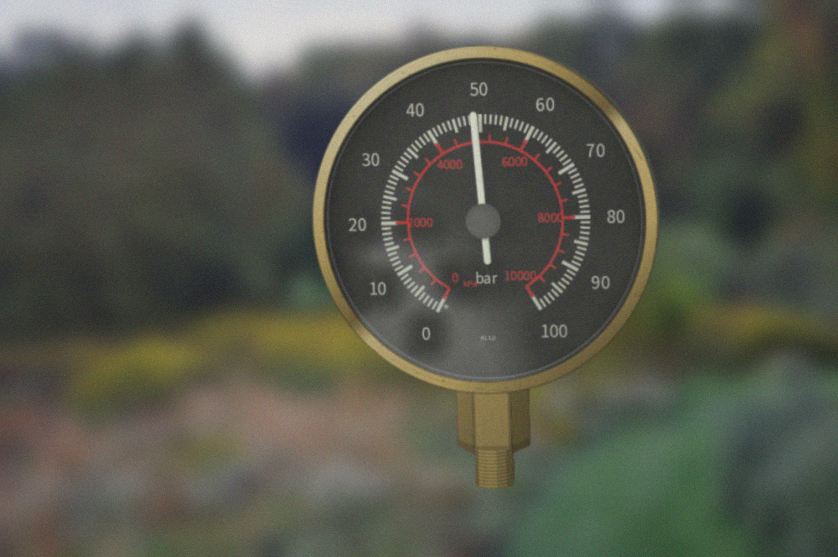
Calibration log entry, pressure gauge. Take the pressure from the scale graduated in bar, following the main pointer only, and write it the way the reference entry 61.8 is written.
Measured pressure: 49
